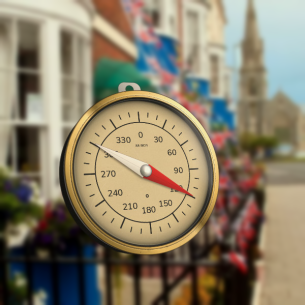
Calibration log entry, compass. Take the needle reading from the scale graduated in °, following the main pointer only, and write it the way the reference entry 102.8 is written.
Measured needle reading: 120
